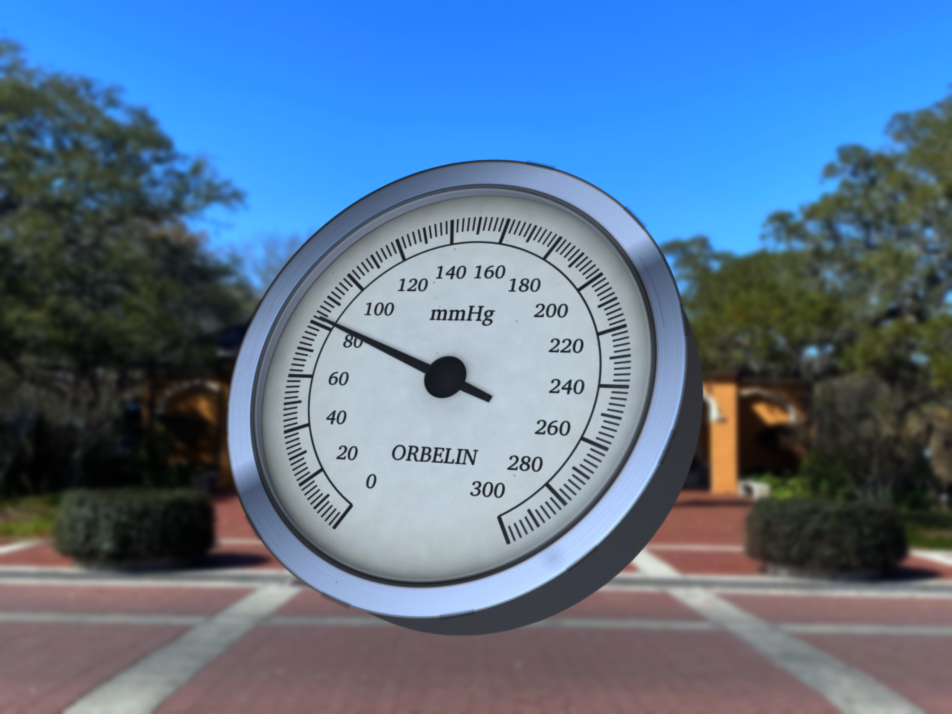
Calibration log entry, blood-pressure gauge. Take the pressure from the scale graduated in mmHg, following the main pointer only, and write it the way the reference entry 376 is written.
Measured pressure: 82
